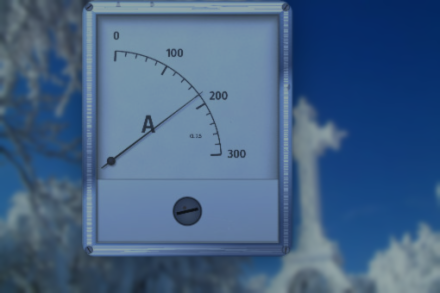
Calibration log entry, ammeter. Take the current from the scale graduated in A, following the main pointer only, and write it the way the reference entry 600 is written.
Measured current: 180
